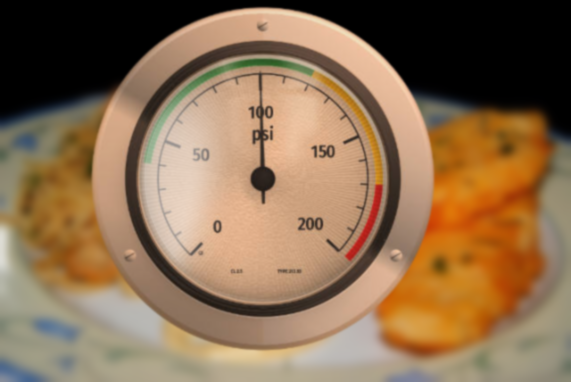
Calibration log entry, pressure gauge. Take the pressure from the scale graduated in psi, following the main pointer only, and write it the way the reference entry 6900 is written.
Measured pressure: 100
